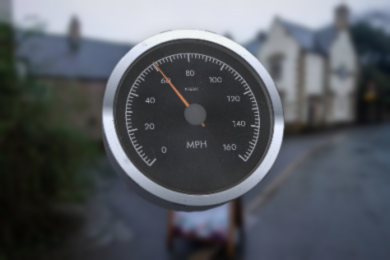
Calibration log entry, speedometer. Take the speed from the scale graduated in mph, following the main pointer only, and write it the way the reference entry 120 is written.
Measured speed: 60
